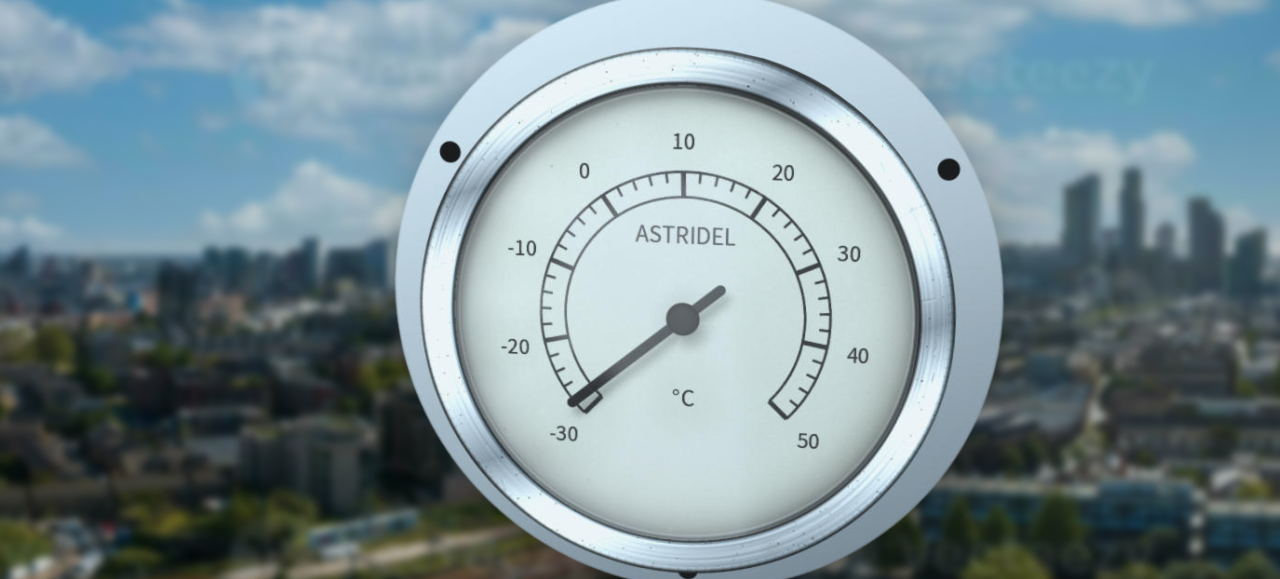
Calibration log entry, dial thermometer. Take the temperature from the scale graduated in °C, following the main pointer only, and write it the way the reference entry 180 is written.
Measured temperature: -28
